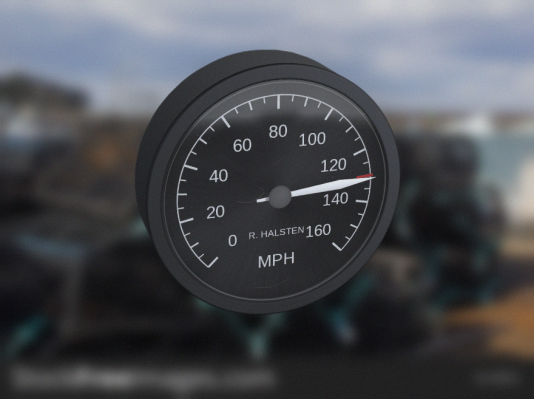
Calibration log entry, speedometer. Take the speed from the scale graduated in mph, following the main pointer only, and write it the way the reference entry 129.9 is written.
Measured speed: 130
